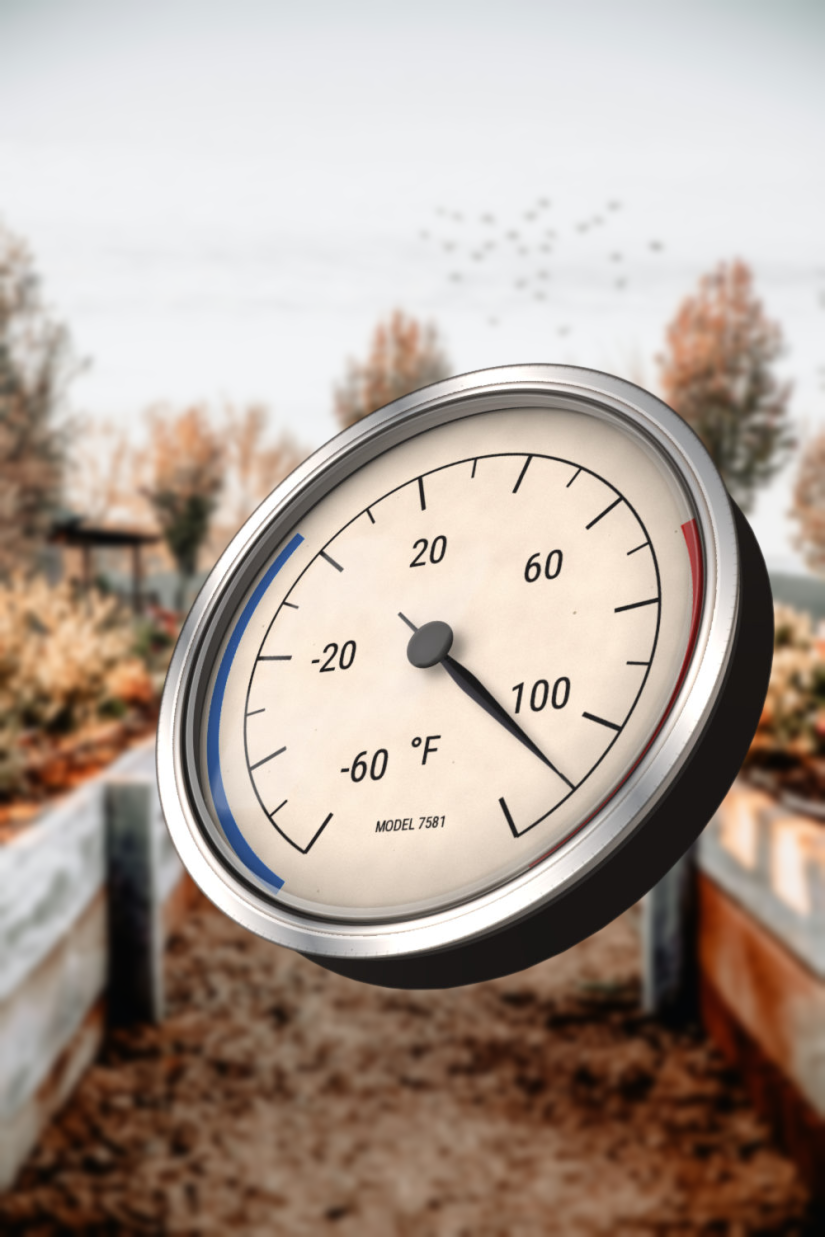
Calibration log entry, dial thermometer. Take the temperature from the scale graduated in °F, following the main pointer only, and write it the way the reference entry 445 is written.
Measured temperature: 110
